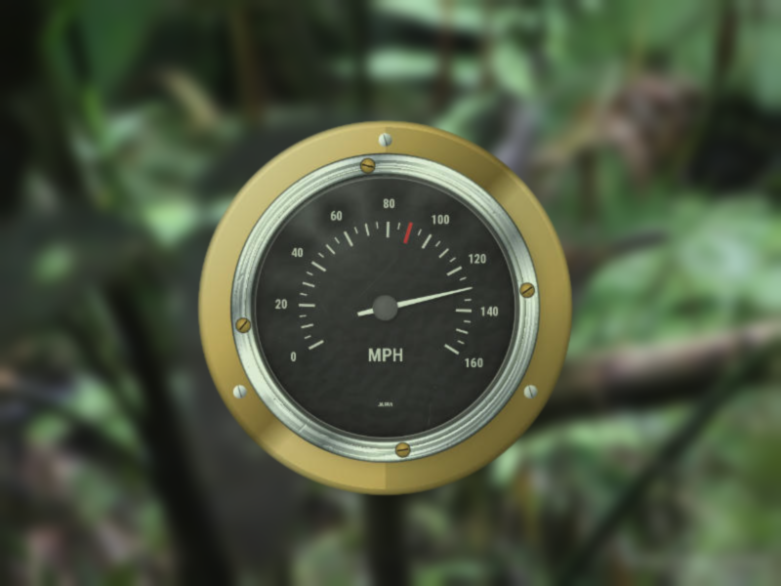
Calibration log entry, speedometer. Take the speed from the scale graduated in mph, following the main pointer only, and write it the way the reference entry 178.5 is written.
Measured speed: 130
